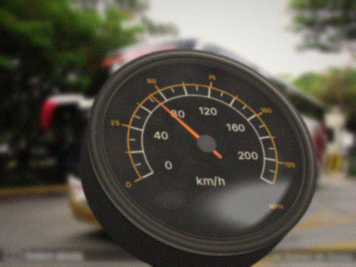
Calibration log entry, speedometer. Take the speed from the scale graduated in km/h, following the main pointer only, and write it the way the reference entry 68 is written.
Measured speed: 70
